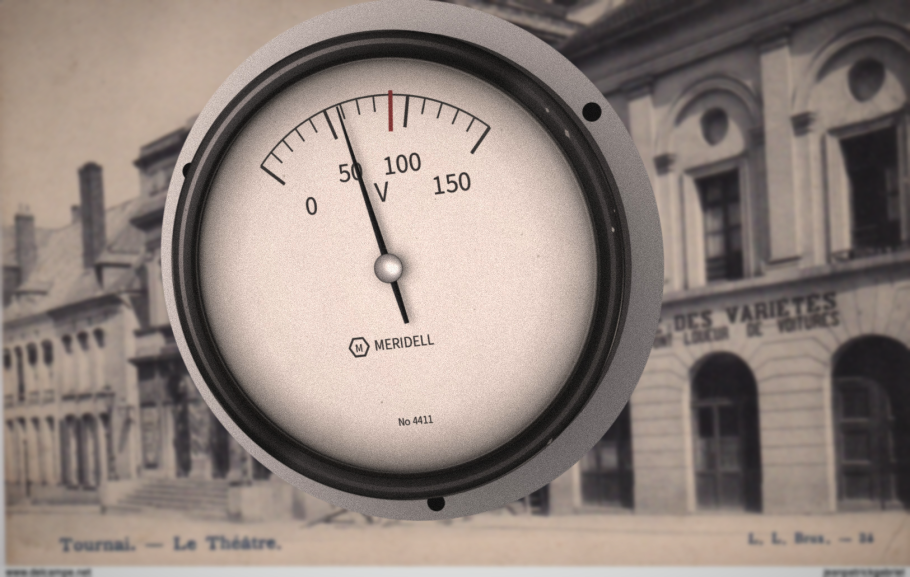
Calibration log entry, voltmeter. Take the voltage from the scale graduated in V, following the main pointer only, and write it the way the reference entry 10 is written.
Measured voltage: 60
